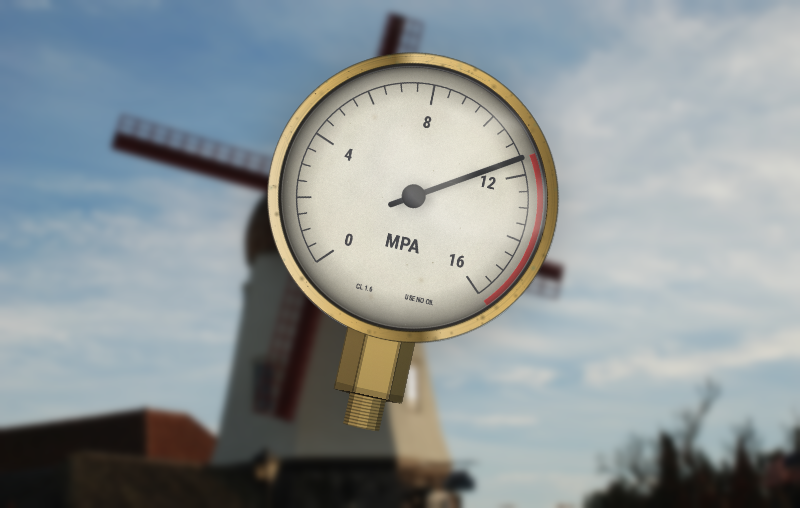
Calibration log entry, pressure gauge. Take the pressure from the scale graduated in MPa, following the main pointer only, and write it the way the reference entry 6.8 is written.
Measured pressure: 11.5
